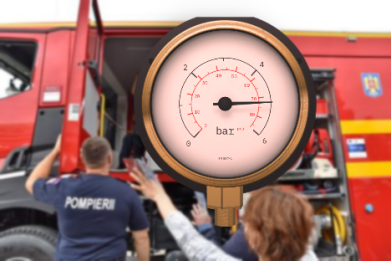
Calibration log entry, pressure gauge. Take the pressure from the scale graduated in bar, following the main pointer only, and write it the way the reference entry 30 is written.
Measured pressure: 5
